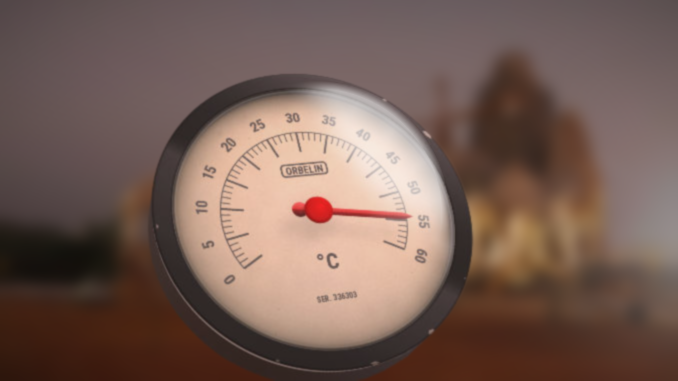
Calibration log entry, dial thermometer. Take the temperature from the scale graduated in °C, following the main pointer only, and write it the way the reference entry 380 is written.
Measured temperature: 55
